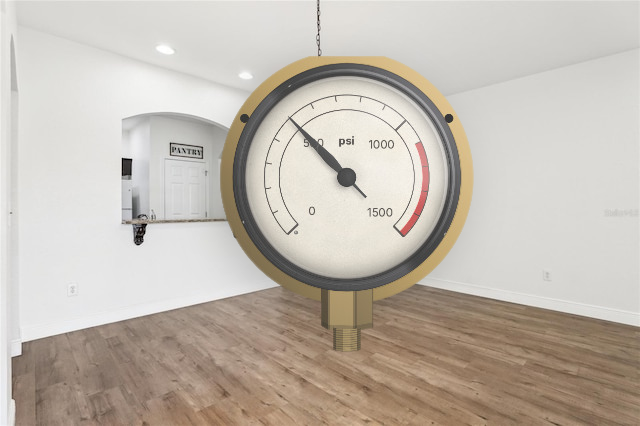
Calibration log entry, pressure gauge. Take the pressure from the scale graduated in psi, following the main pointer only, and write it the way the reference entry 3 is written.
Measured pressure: 500
